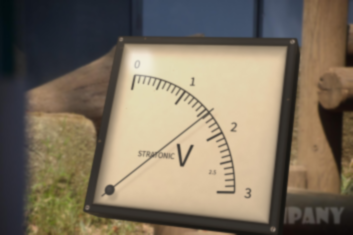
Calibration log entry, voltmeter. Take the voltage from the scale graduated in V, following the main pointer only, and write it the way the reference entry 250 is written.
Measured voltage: 1.6
